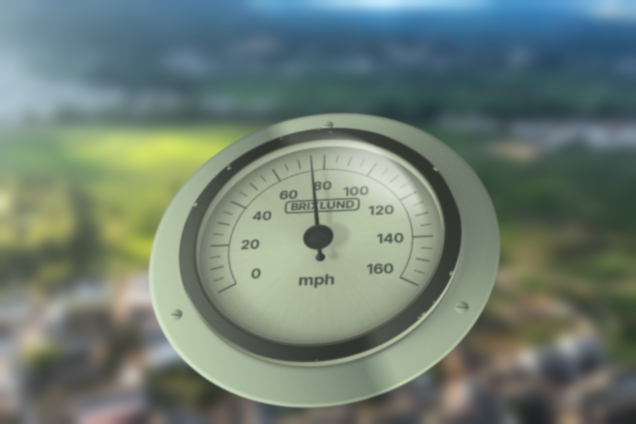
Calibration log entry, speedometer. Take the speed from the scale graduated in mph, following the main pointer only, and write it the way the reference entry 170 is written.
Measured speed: 75
